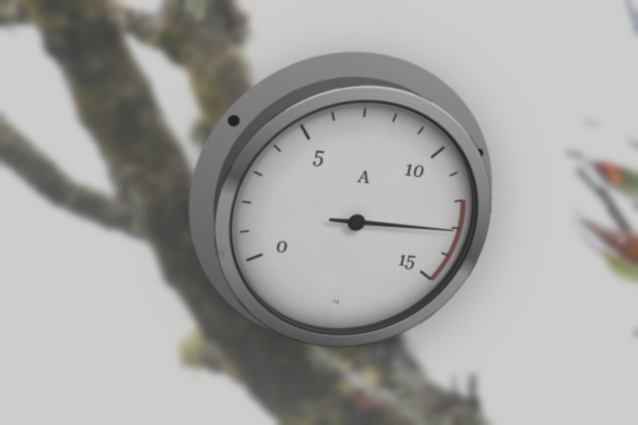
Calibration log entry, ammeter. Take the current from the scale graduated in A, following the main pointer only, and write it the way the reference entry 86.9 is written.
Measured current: 13
